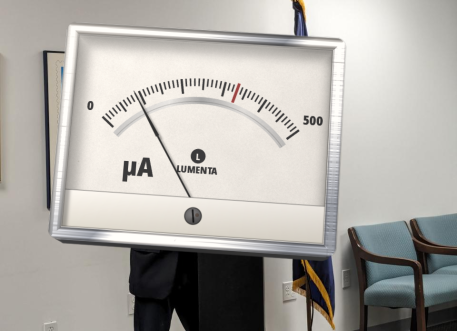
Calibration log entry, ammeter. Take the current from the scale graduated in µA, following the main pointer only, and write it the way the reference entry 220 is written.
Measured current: 90
